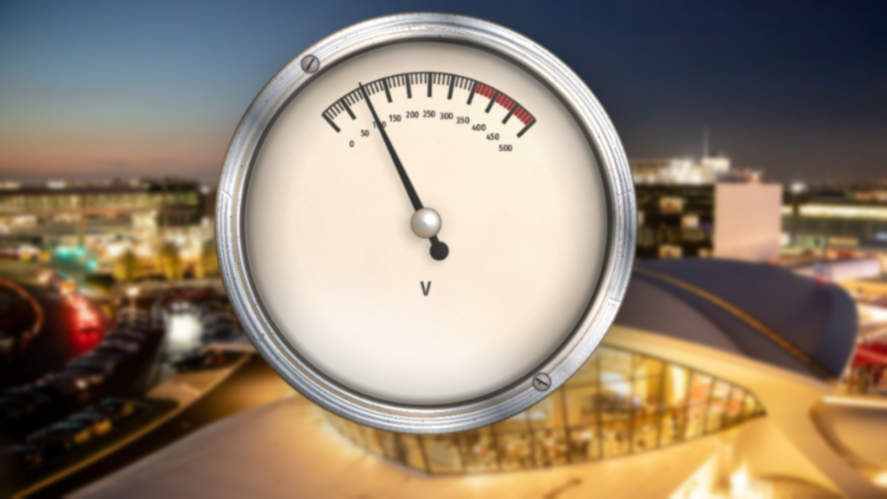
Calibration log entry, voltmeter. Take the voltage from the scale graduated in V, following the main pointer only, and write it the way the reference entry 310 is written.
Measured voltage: 100
